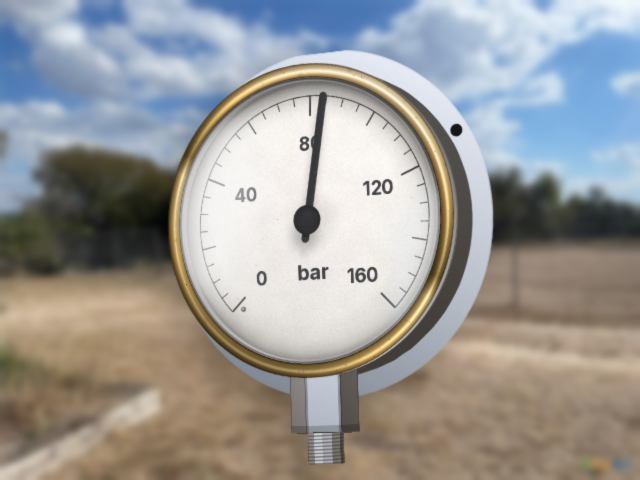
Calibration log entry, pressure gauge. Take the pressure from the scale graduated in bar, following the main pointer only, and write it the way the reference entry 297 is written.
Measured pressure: 85
